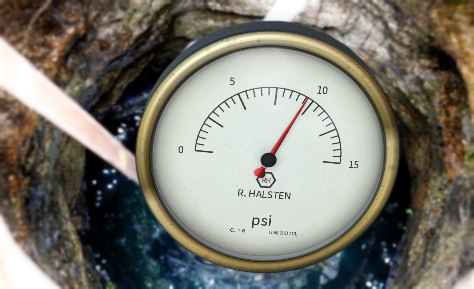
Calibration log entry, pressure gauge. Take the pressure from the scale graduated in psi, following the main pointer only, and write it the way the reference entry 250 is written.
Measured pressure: 9.5
